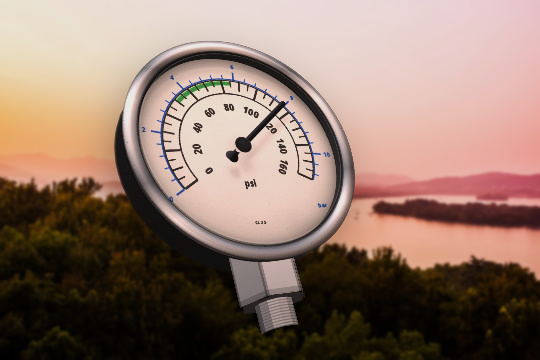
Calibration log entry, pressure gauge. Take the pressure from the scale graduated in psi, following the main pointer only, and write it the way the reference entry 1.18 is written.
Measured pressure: 115
